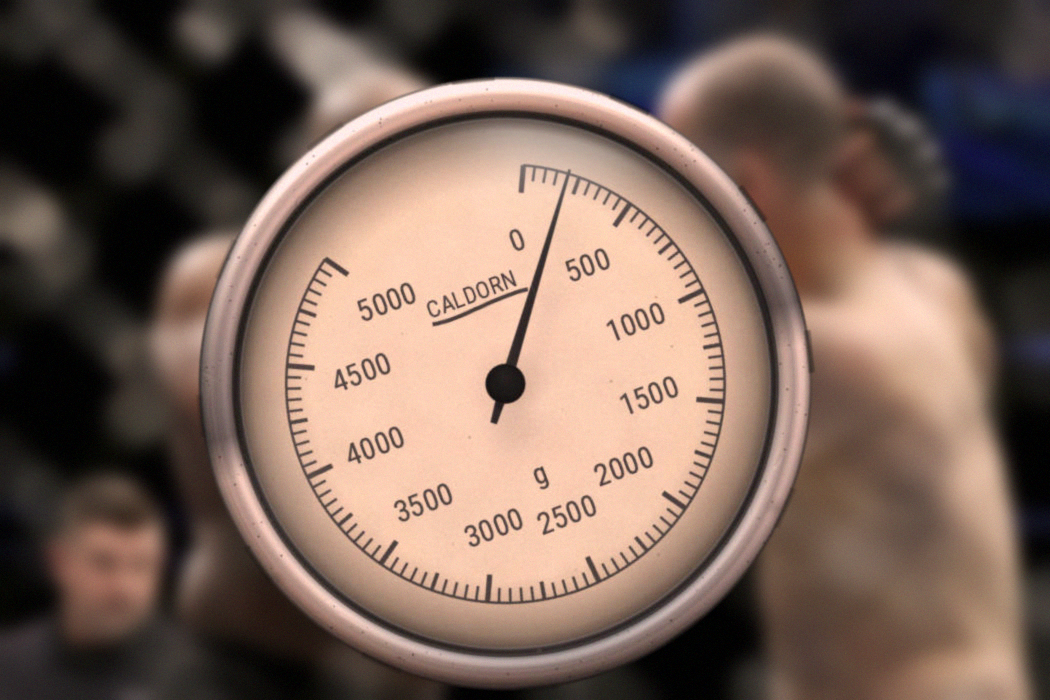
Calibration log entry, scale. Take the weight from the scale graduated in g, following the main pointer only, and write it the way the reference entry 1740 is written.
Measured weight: 200
